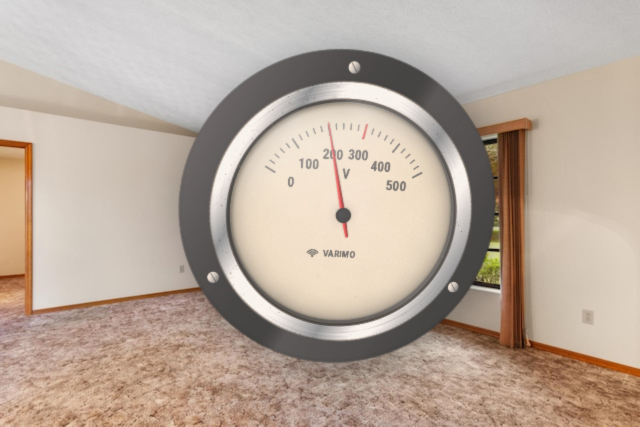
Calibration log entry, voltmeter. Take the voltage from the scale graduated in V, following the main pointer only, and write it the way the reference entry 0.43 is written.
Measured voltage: 200
